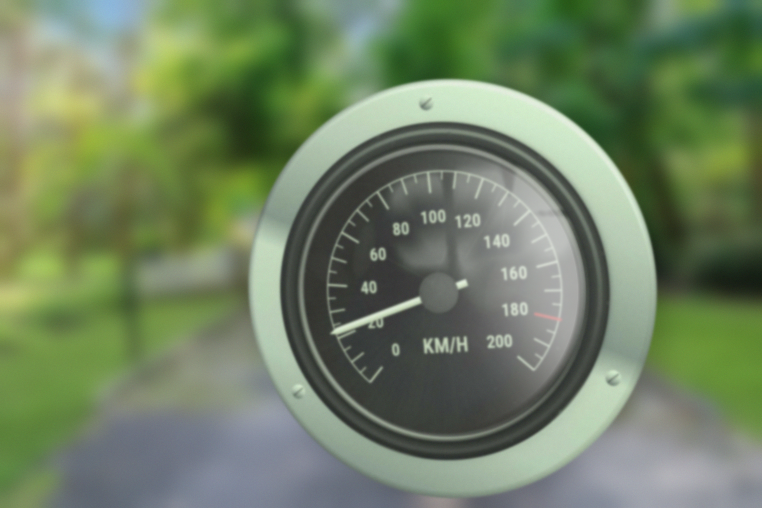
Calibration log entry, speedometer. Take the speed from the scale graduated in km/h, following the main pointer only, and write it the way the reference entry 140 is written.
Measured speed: 22.5
